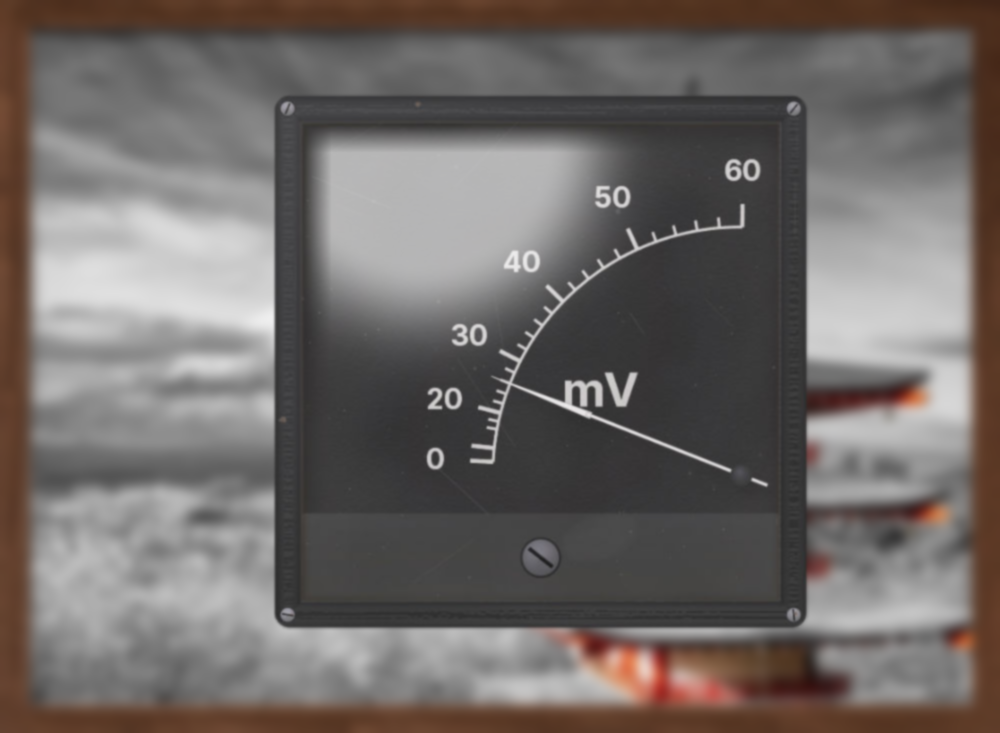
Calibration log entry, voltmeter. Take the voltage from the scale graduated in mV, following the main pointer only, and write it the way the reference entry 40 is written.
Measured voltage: 26
